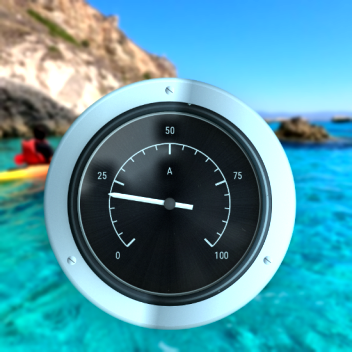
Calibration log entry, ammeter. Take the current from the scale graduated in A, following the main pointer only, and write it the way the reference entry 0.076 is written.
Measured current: 20
